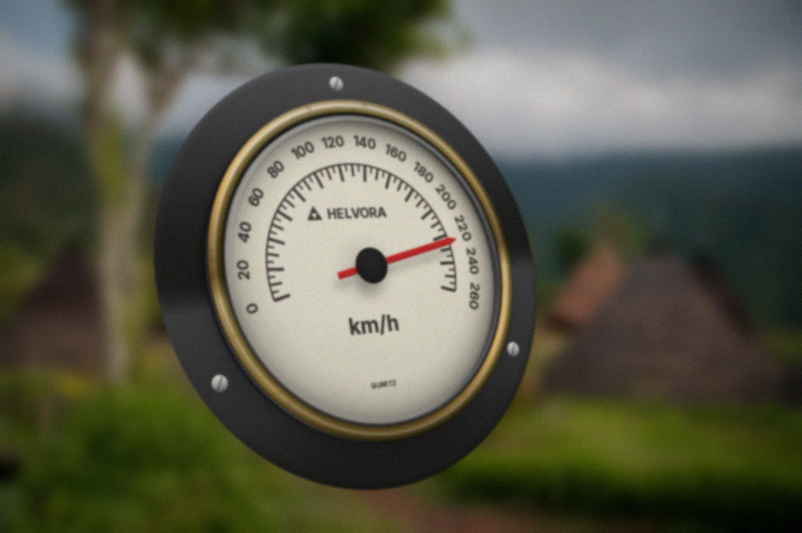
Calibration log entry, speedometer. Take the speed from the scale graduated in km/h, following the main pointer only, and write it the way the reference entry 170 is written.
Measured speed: 225
